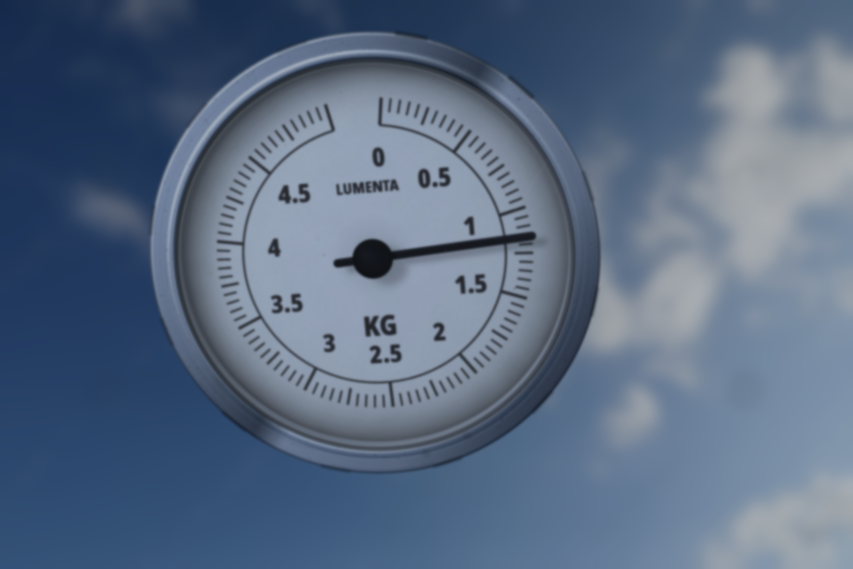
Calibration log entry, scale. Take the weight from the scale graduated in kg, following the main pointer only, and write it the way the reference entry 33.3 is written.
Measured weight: 1.15
